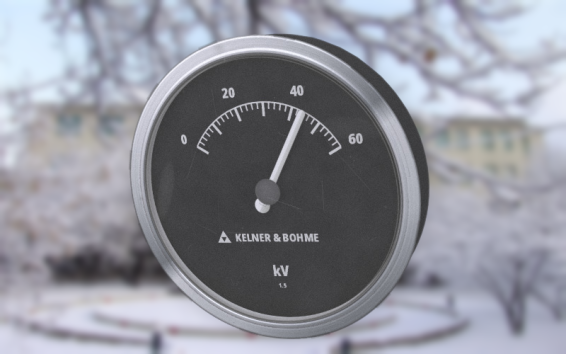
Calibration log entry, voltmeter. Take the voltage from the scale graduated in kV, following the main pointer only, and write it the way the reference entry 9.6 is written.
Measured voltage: 44
